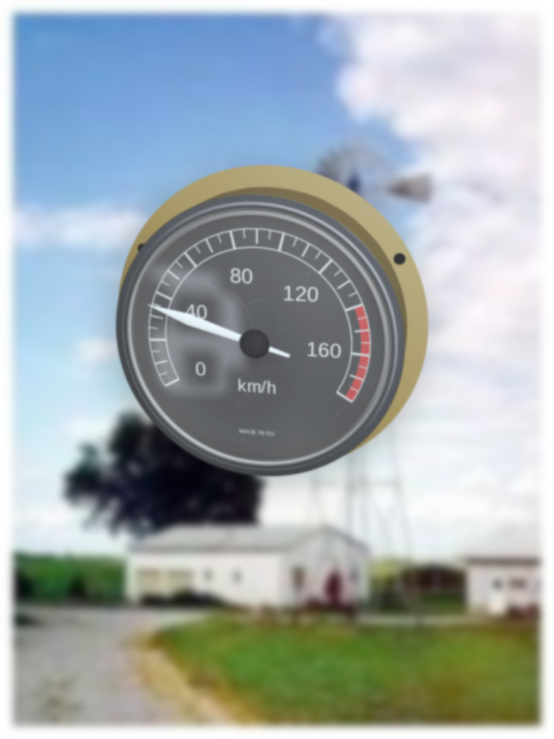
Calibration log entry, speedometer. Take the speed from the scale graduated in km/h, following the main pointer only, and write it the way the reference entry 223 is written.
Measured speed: 35
